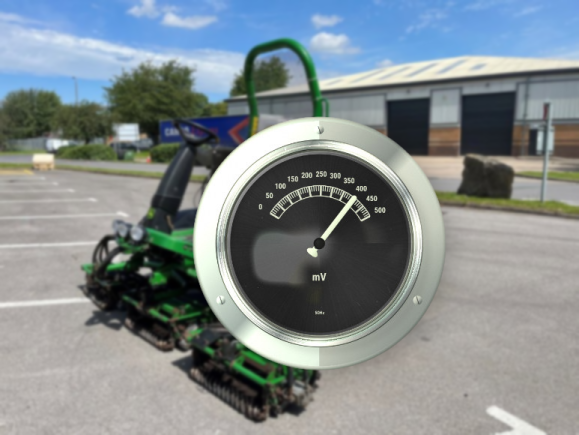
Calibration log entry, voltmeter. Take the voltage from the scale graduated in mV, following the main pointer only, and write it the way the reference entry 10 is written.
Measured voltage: 400
